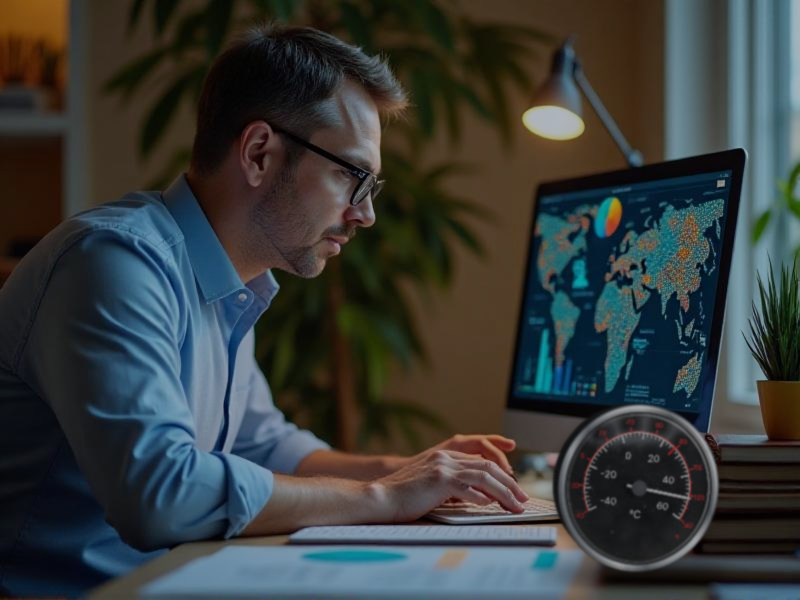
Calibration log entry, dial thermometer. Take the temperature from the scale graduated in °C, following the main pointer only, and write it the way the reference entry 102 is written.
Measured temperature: 50
